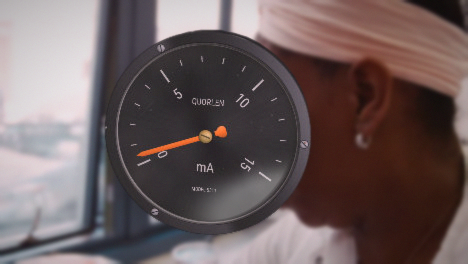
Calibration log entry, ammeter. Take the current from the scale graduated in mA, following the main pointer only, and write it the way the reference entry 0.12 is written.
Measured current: 0.5
